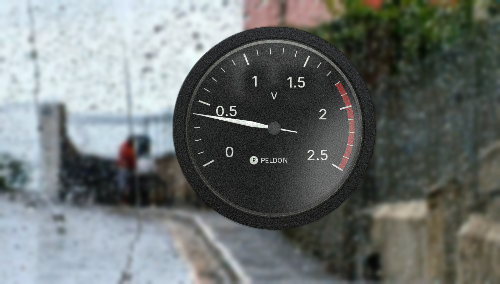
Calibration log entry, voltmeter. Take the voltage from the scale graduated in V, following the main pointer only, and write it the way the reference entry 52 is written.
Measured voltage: 0.4
